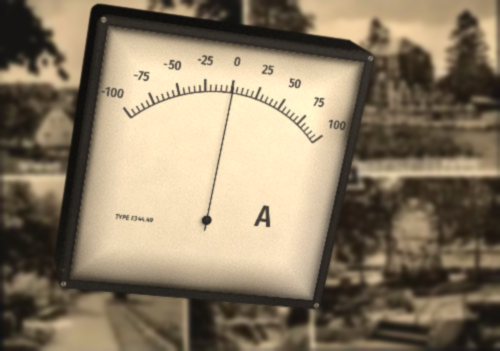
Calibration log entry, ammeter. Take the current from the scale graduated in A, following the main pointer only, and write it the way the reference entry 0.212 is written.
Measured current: 0
